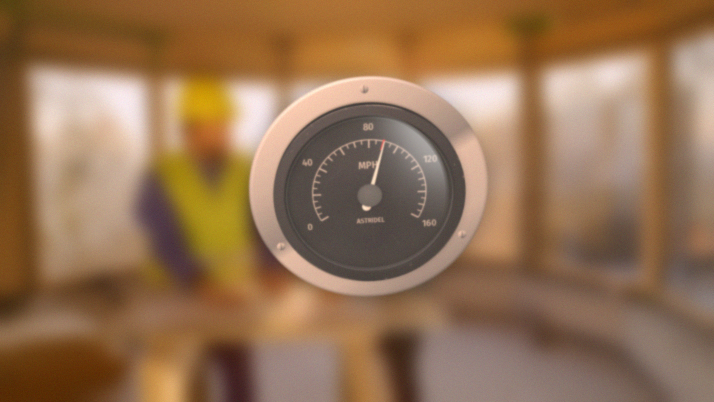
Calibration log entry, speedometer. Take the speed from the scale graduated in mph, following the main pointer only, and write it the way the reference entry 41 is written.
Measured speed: 90
